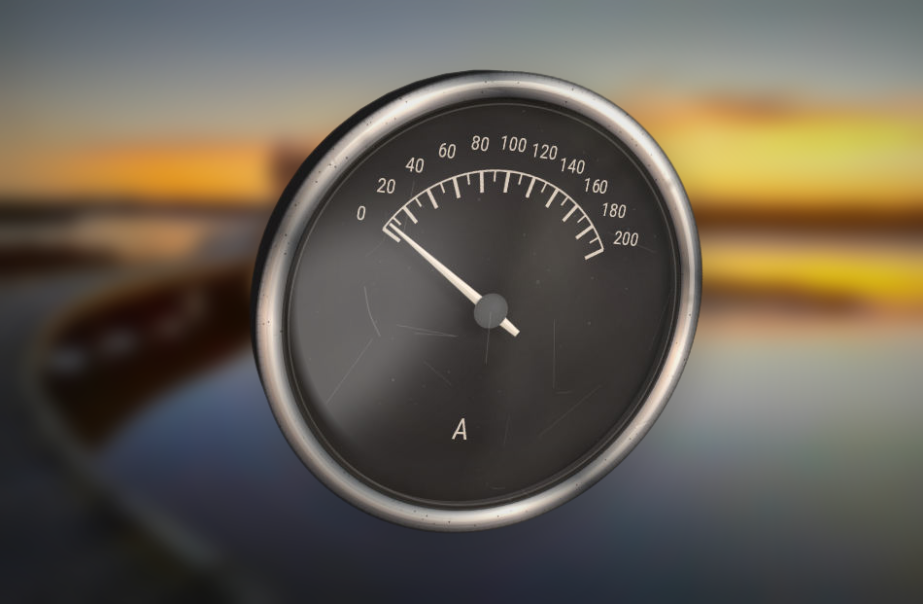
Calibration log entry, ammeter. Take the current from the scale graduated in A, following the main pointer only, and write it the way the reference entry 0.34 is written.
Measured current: 5
